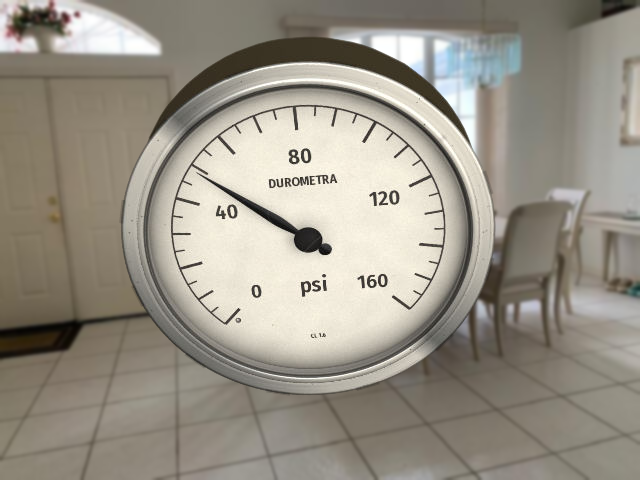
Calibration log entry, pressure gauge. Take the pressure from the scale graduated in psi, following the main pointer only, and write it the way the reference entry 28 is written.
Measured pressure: 50
